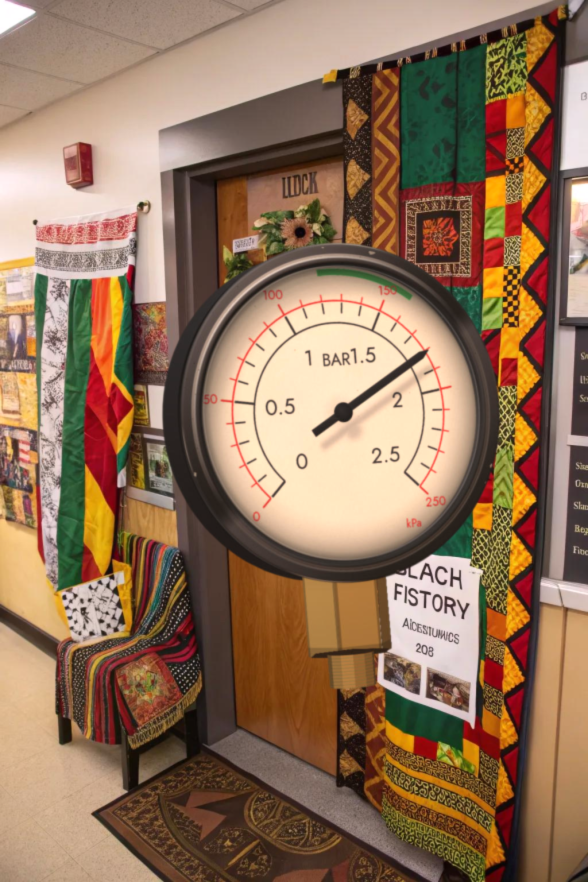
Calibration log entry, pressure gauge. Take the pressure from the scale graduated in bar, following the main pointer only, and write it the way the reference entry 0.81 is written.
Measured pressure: 1.8
